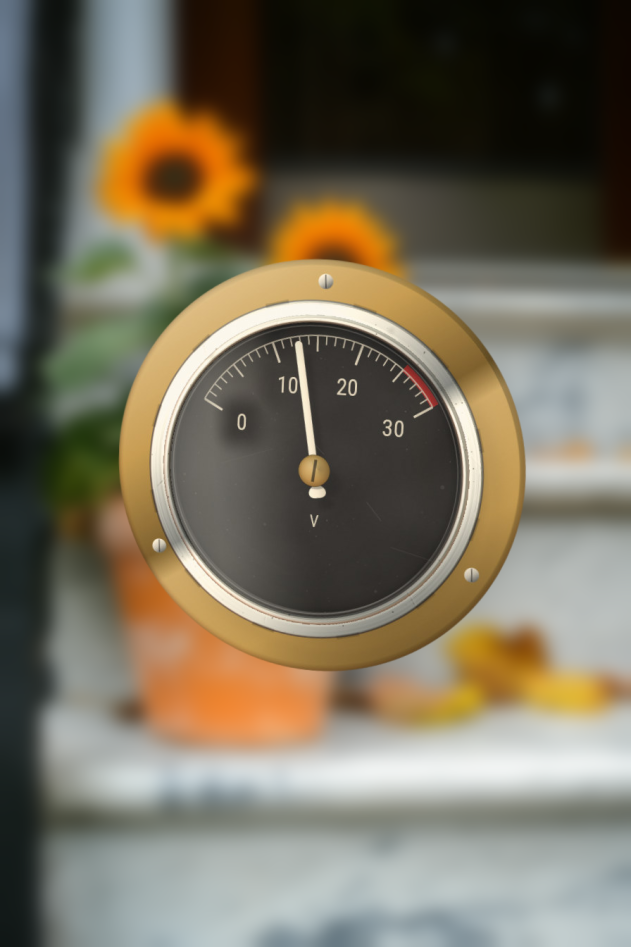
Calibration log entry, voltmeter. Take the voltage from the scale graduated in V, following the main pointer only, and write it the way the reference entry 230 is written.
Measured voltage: 13
